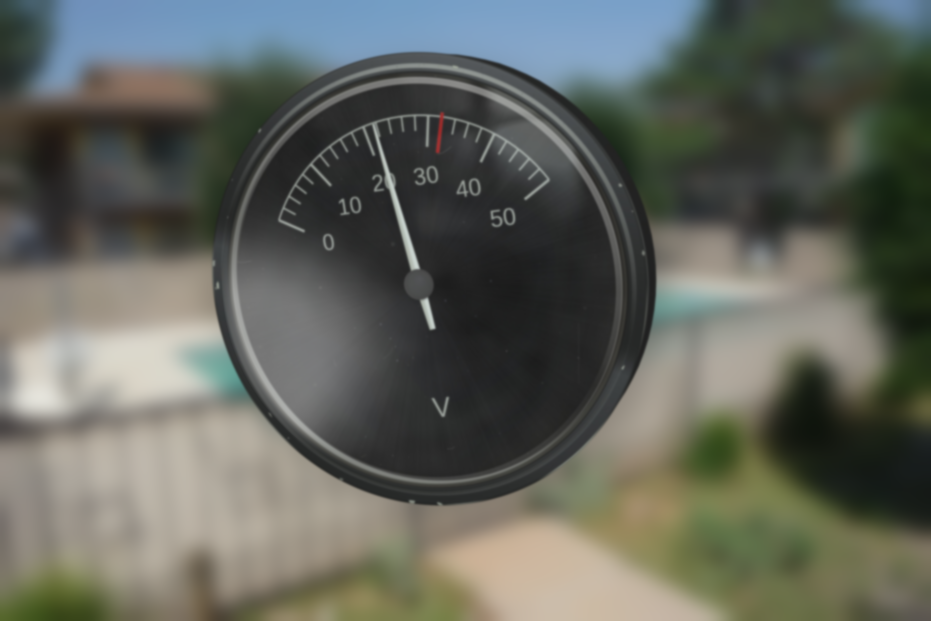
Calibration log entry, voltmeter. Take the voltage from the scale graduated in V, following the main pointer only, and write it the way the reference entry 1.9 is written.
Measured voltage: 22
